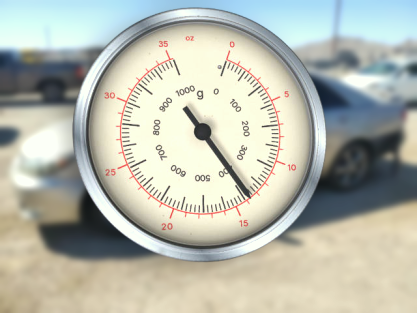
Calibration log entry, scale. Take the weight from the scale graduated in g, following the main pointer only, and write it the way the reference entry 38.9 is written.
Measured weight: 390
